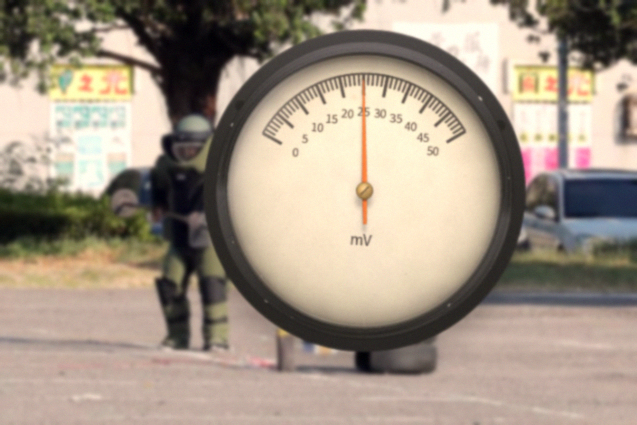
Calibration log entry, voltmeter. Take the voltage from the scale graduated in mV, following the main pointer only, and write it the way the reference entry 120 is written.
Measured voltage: 25
